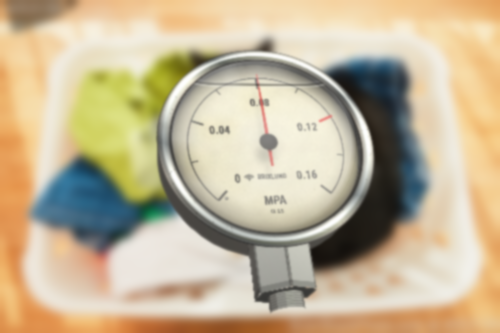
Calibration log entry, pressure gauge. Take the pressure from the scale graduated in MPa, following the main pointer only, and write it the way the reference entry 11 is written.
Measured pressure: 0.08
